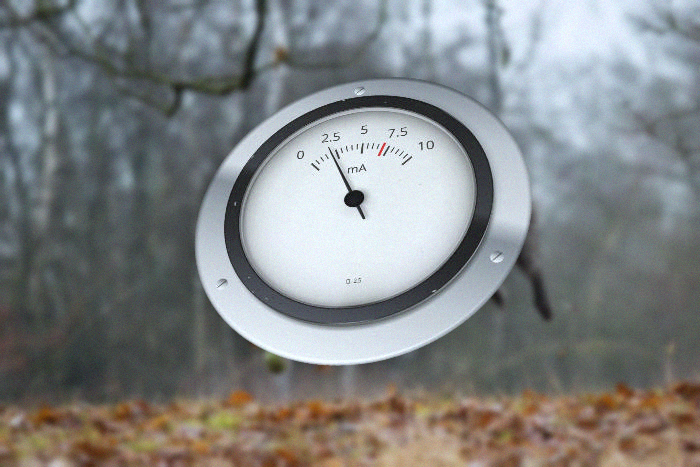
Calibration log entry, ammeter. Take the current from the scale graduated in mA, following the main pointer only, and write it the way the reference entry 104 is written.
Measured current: 2
